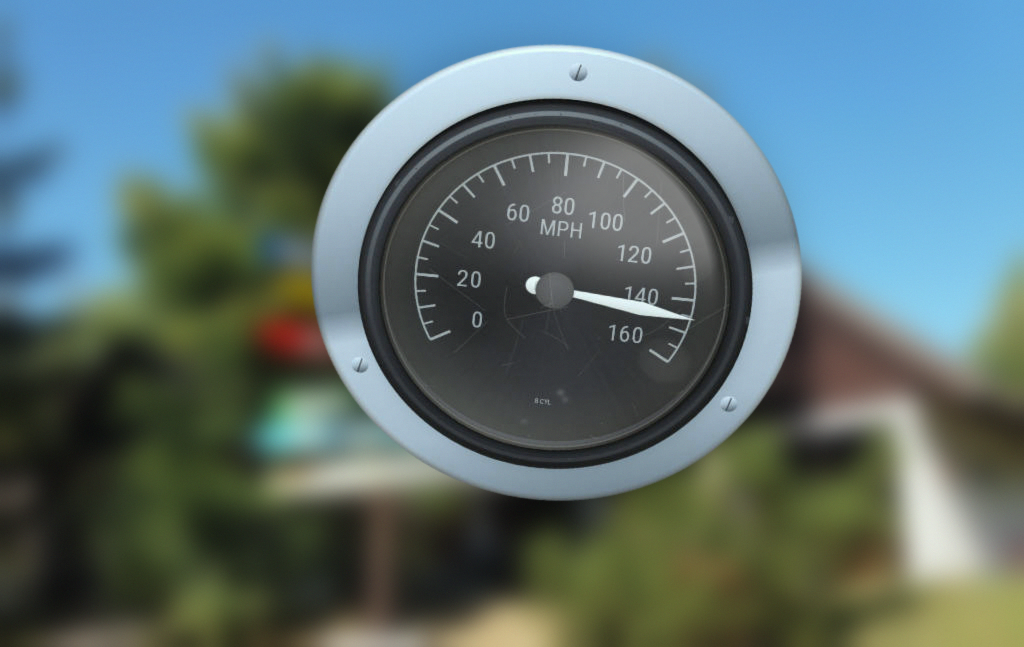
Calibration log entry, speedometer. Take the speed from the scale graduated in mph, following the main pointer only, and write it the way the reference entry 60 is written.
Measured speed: 145
